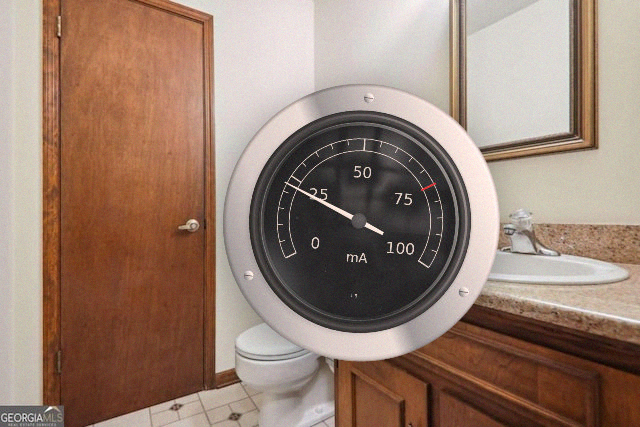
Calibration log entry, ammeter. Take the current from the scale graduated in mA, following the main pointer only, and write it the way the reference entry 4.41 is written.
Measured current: 22.5
